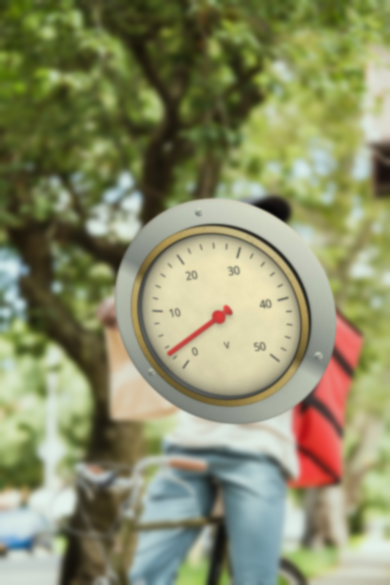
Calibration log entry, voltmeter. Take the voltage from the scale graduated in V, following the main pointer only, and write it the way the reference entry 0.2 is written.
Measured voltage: 3
